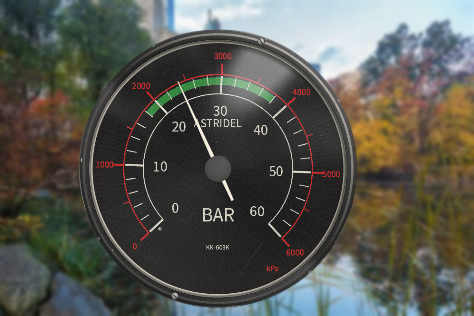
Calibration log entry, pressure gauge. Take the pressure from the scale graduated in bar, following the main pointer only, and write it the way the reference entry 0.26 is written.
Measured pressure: 24
